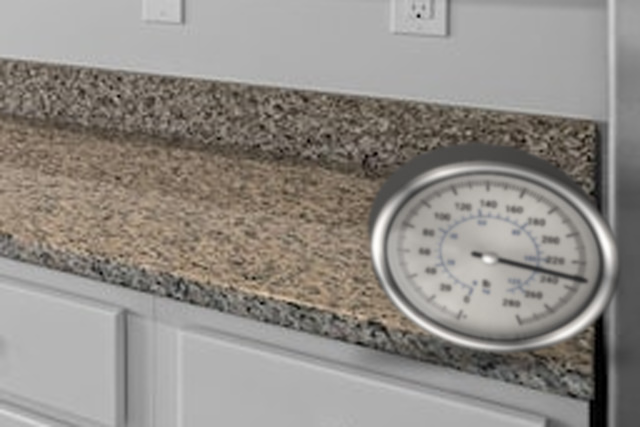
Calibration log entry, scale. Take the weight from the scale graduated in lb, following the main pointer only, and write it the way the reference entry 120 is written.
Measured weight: 230
